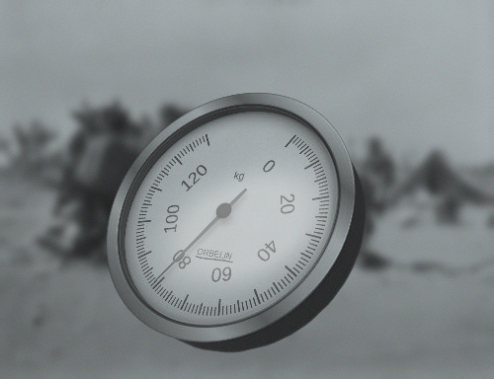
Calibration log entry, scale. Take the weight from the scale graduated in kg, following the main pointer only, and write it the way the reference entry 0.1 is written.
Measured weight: 80
